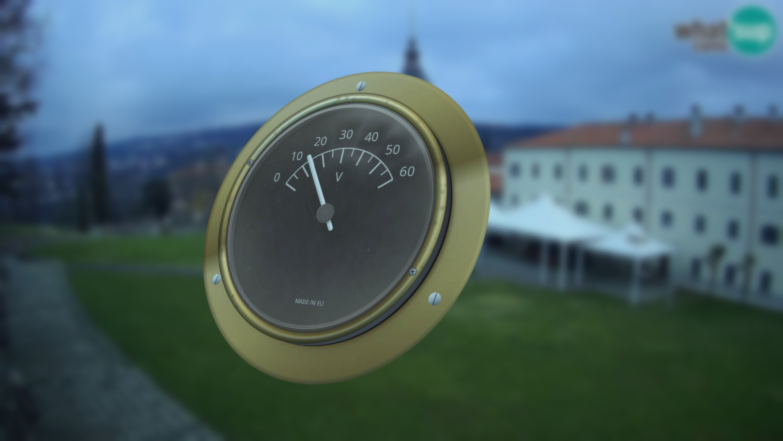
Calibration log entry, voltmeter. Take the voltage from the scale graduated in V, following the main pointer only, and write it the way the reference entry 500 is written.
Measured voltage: 15
